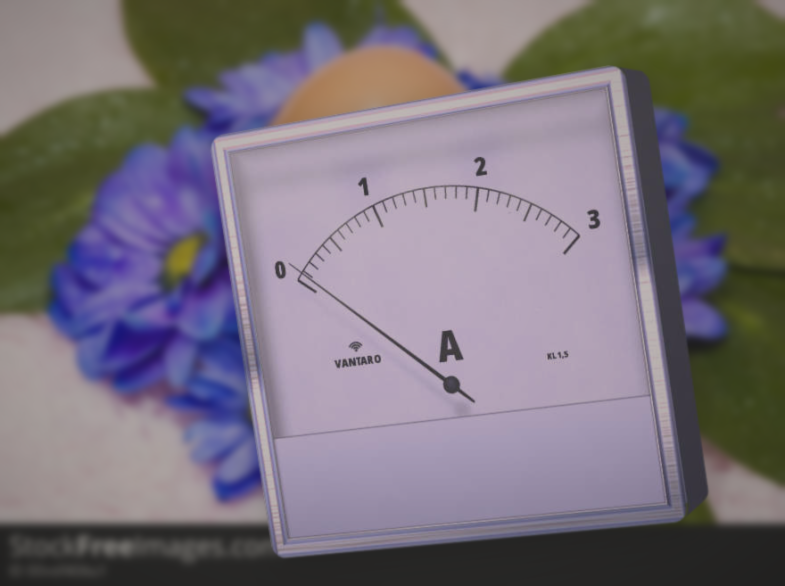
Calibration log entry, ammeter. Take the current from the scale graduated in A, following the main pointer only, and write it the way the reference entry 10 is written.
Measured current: 0.1
